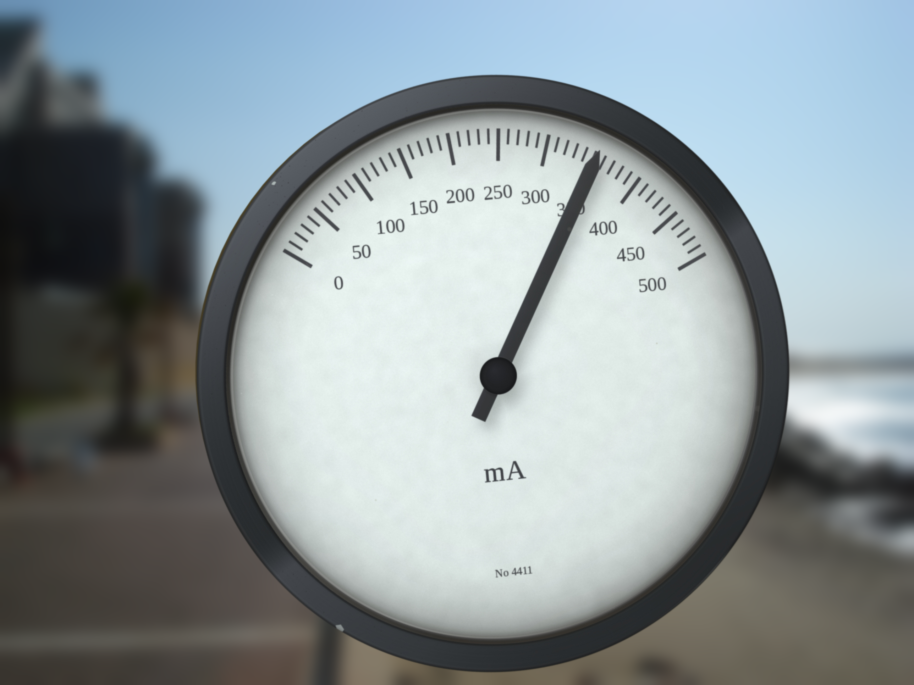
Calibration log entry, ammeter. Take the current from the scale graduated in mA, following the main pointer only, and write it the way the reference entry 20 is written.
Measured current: 350
